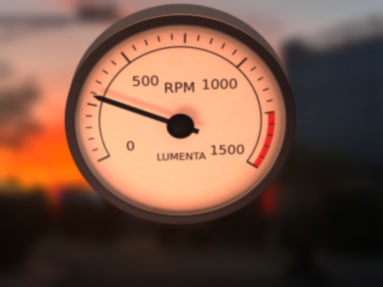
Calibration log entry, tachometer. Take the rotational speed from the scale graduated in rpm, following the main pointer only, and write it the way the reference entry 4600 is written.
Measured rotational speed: 300
